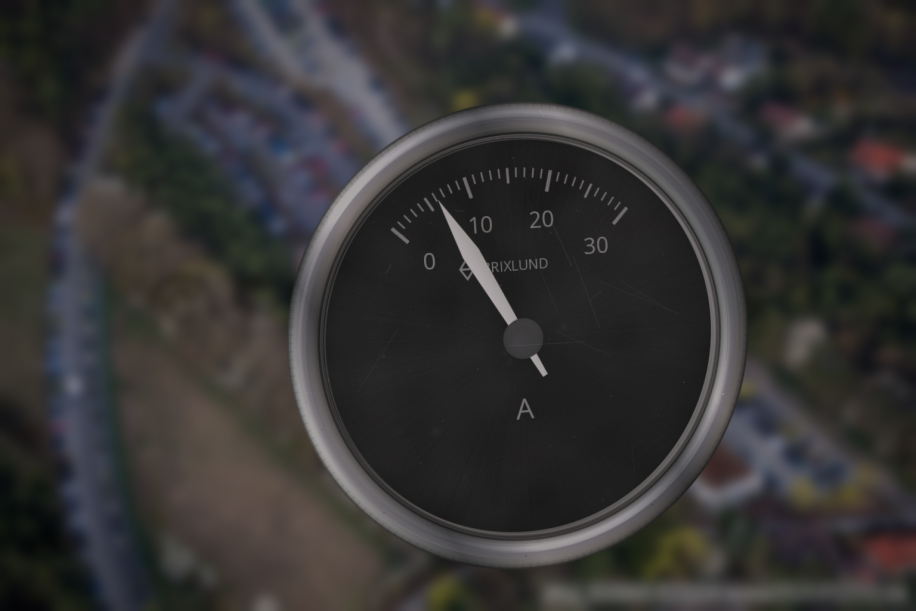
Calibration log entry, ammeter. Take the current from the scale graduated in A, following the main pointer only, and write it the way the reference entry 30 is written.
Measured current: 6
